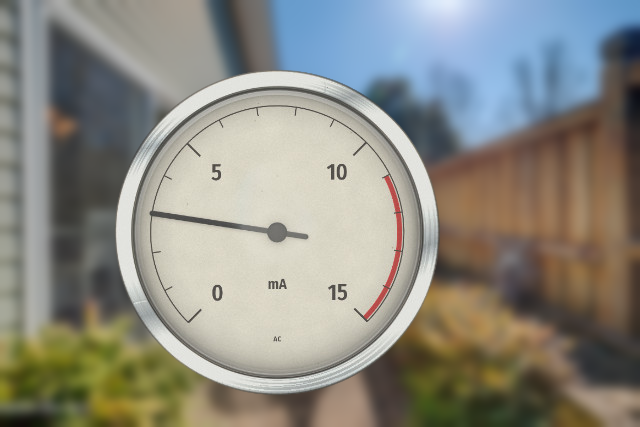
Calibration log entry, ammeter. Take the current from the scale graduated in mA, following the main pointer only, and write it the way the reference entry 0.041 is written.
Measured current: 3
